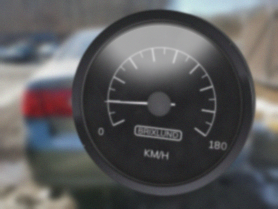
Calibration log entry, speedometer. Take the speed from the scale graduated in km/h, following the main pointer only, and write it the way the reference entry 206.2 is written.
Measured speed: 20
